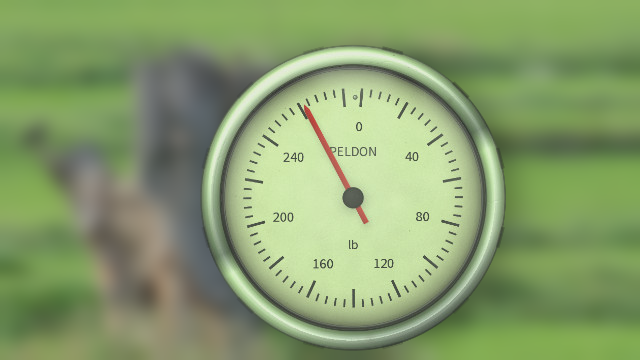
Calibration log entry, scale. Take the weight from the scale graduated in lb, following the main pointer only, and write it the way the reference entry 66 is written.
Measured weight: 262
